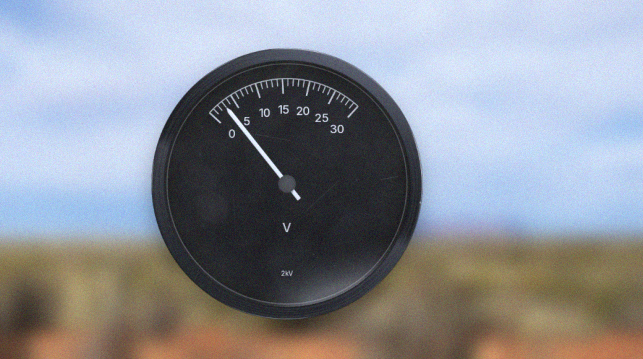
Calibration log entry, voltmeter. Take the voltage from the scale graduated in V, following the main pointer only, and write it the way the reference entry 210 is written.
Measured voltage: 3
